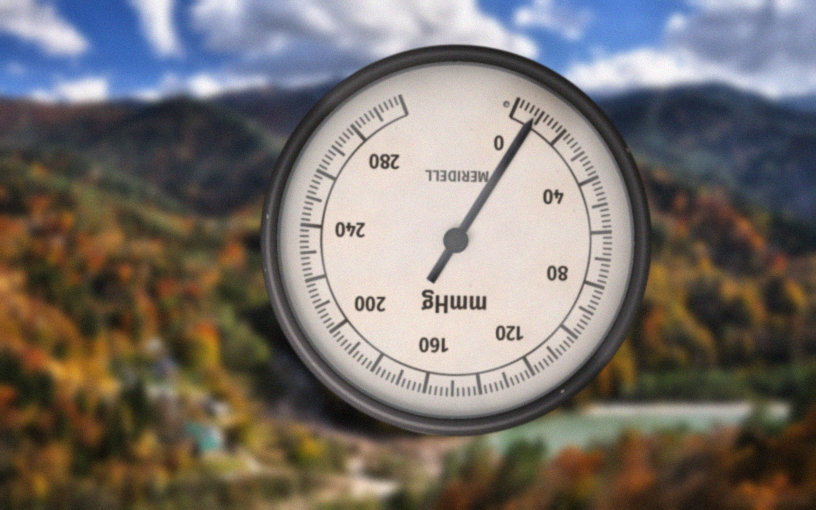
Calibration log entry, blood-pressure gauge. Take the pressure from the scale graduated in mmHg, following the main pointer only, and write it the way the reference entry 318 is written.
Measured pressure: 8
